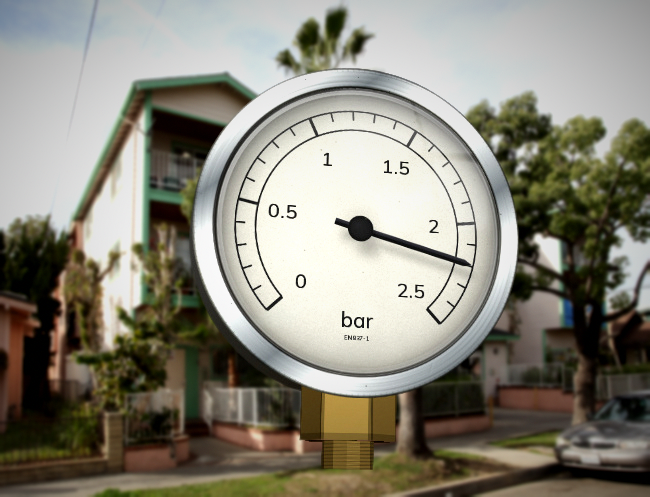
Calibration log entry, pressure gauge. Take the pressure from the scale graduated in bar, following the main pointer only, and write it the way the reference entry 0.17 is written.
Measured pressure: 2.2
